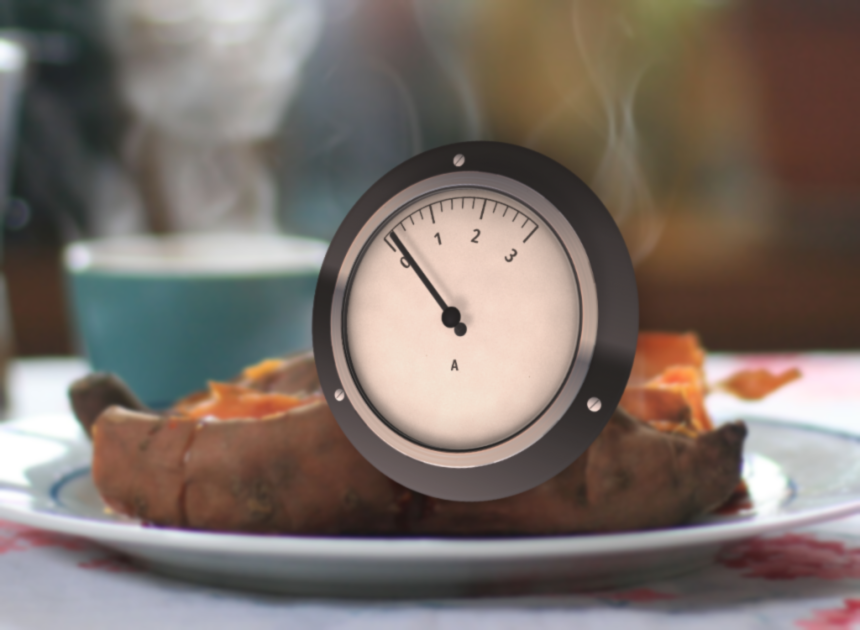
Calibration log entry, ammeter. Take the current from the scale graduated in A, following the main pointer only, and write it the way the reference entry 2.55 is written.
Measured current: 0.2
